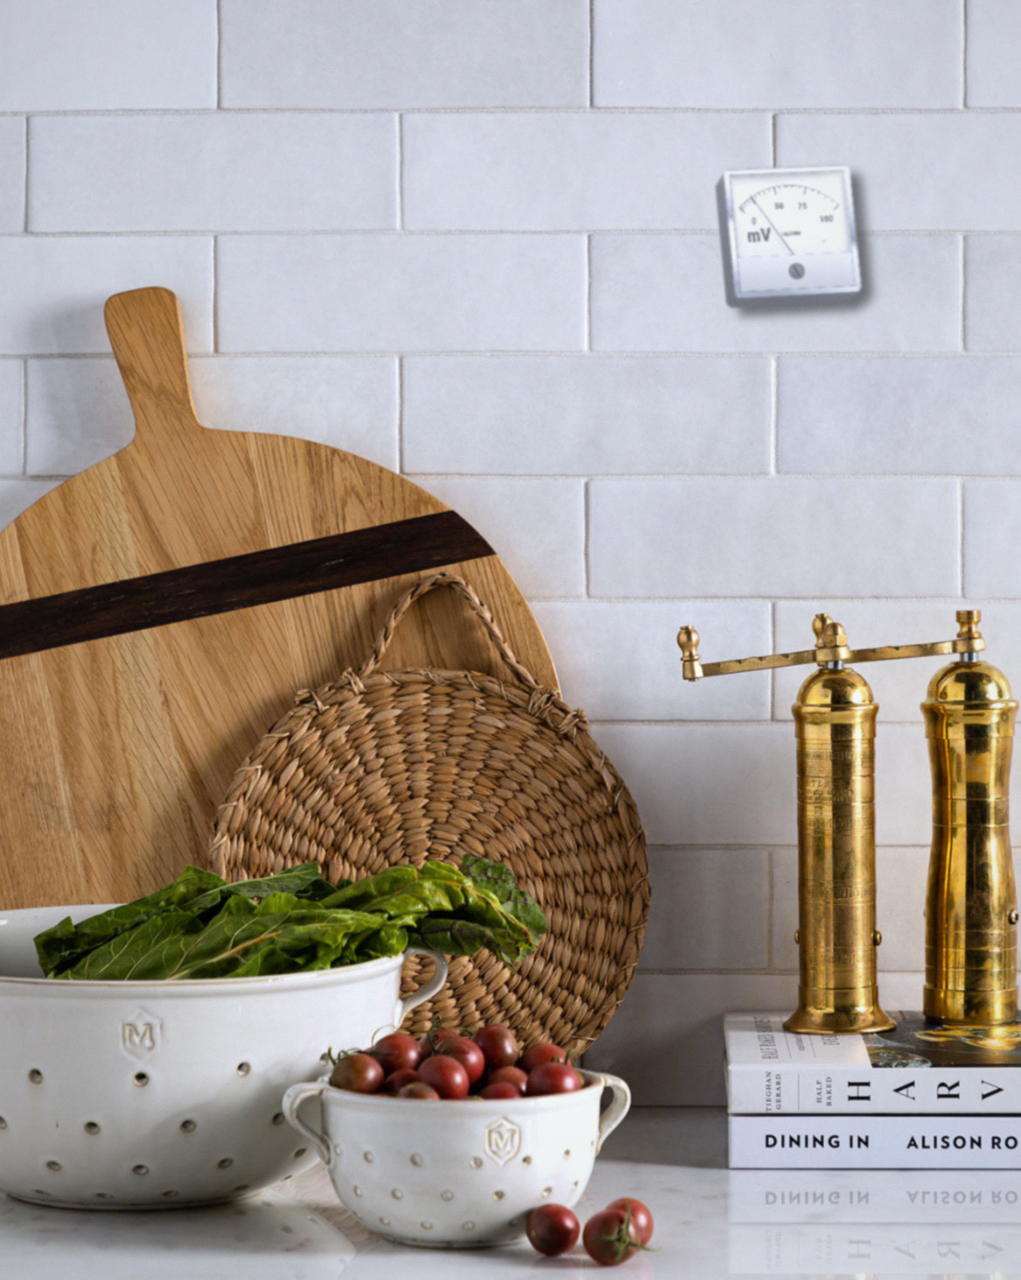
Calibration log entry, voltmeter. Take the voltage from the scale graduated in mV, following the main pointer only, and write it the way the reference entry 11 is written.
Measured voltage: 25
